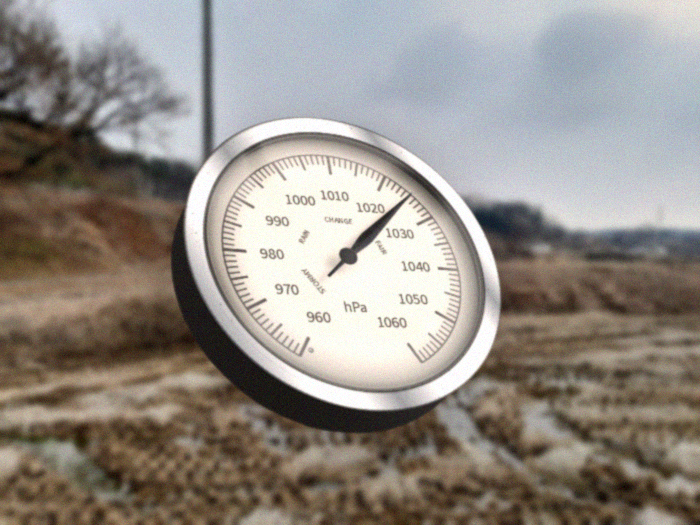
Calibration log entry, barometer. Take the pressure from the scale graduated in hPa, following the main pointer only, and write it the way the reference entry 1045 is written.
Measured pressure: 1025
